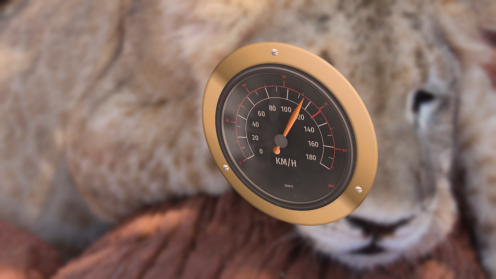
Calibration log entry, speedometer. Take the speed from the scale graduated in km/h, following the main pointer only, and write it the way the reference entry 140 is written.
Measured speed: 115
